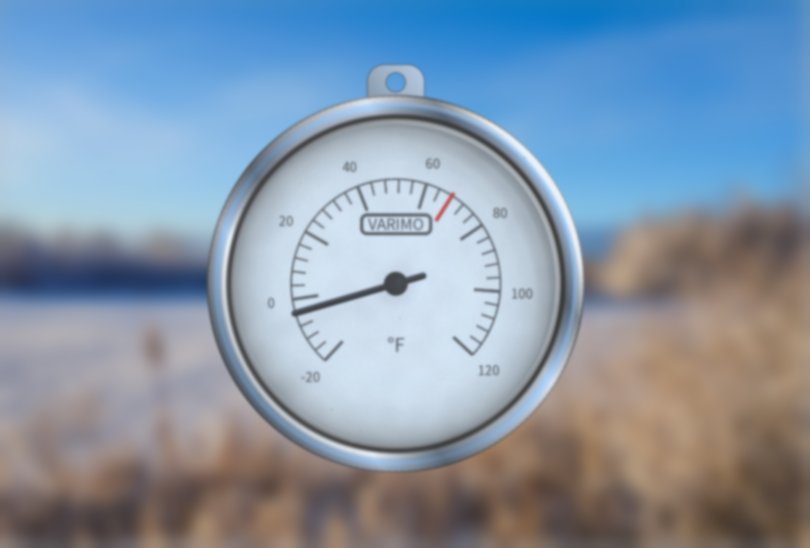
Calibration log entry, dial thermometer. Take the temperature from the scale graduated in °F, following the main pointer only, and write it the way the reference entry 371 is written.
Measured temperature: -4
